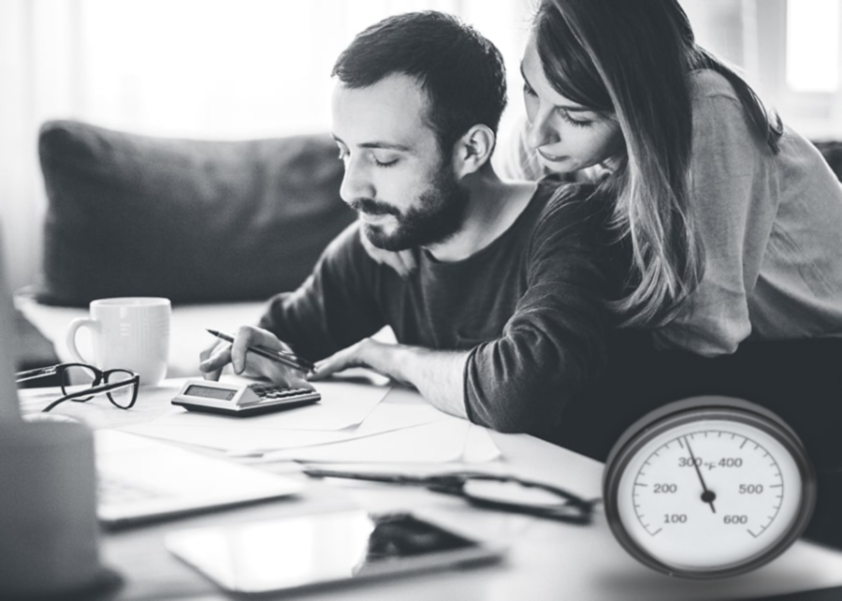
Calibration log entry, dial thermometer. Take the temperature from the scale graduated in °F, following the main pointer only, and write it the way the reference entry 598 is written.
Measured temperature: 310
